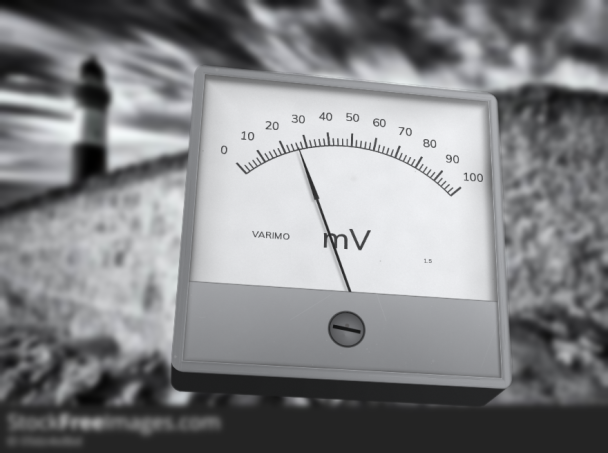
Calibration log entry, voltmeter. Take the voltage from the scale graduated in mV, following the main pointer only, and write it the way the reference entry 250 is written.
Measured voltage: 26
